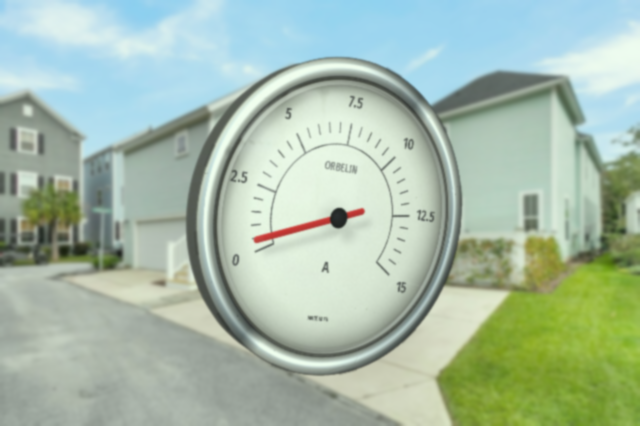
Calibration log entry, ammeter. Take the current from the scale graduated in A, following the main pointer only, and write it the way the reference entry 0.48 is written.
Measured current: 0.5
